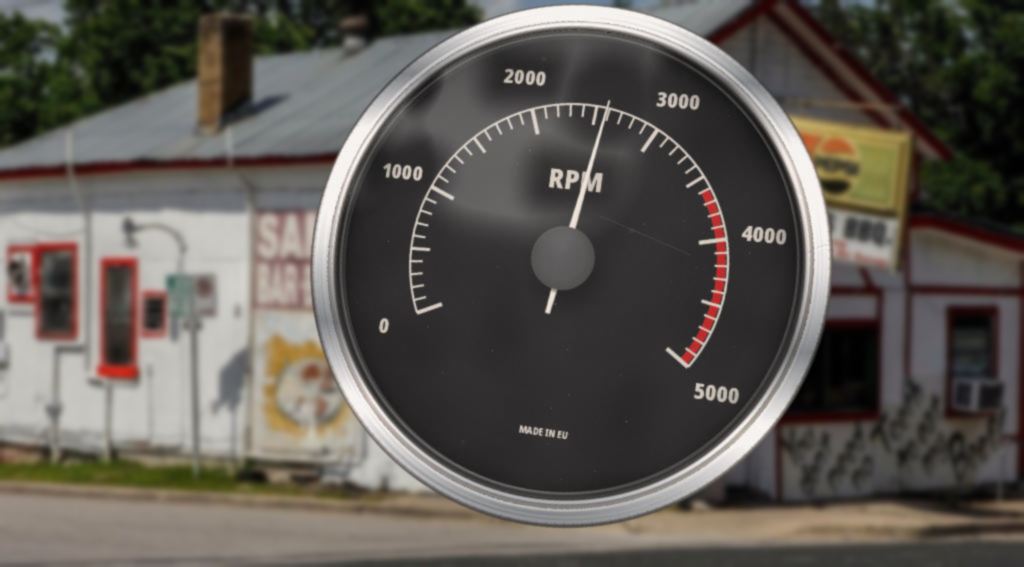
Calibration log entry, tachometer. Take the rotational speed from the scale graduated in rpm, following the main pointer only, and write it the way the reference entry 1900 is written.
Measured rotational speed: 2600
